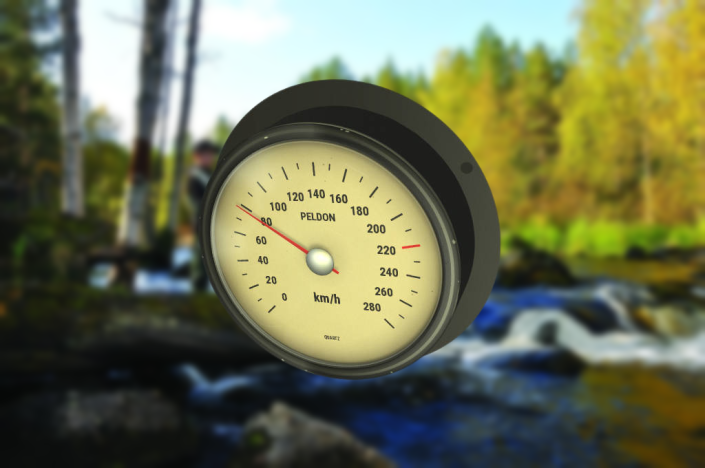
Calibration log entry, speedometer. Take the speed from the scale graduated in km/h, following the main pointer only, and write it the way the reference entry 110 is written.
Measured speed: 80
